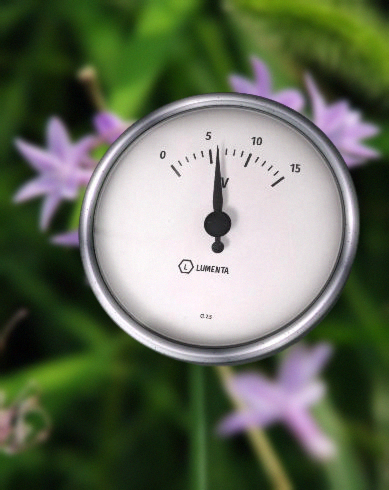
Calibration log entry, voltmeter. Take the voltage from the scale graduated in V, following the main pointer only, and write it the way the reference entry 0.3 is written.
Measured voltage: 6
